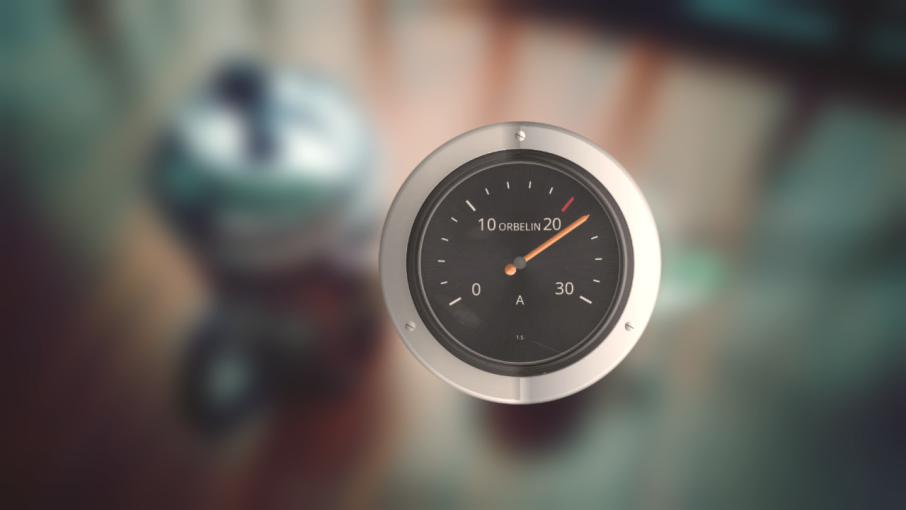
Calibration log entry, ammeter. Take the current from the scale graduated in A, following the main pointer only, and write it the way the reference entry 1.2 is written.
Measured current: 22
